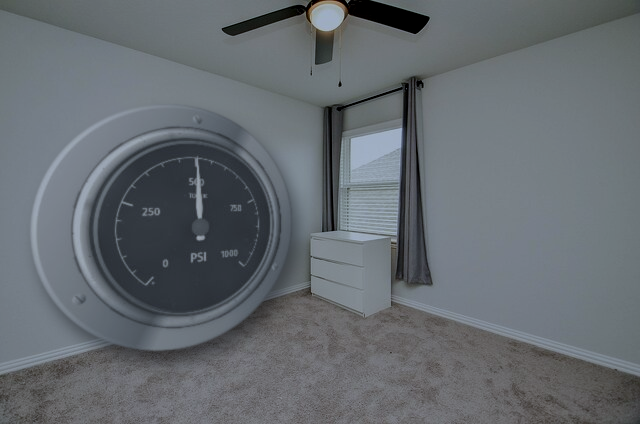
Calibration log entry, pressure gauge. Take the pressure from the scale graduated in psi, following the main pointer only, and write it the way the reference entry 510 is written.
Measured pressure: 500
